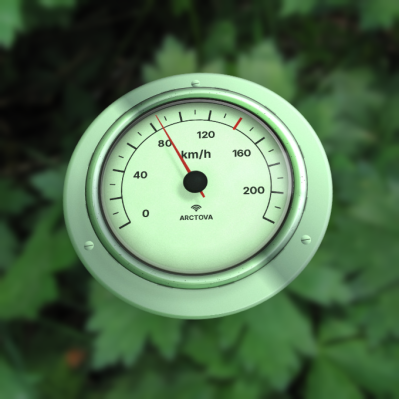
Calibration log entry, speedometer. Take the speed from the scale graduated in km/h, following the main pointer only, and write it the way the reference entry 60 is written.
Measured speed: 85
